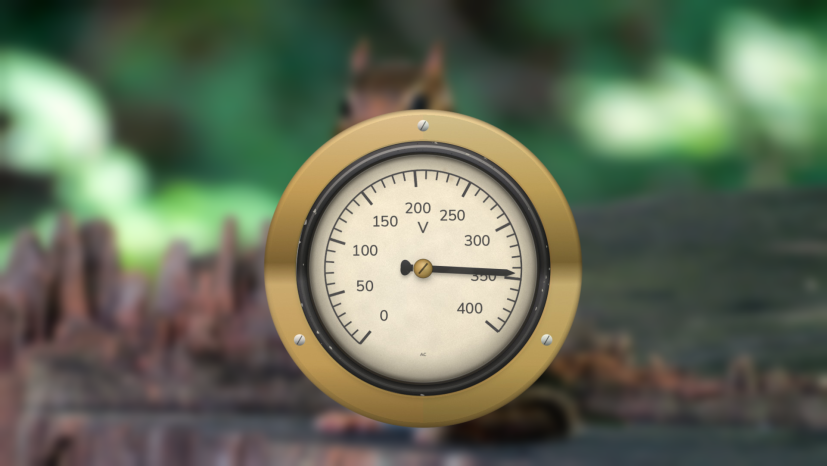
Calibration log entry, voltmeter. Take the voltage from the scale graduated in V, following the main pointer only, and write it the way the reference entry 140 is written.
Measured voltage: 345
